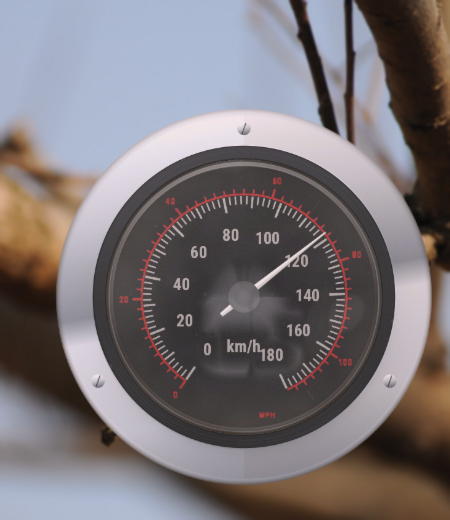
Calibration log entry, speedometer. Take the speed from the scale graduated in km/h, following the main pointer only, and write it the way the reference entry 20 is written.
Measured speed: 118
